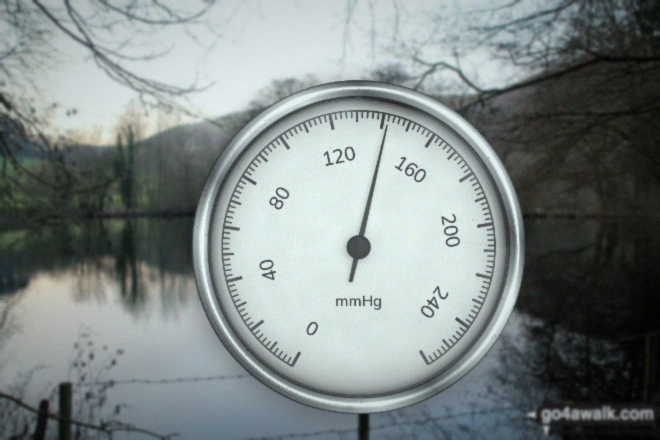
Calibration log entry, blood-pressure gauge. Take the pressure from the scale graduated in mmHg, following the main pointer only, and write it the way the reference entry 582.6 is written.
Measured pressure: 142
